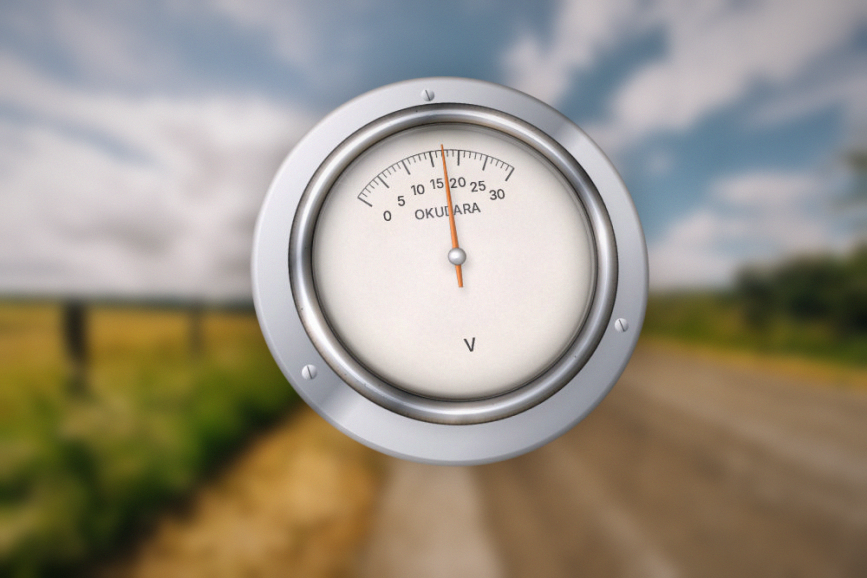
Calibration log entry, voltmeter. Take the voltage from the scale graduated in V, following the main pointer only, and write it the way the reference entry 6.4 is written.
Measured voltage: 17
